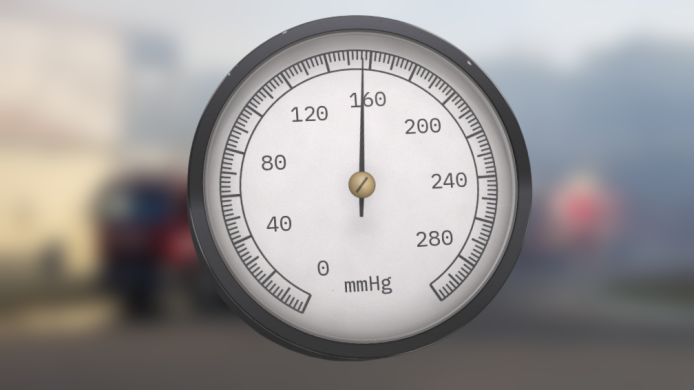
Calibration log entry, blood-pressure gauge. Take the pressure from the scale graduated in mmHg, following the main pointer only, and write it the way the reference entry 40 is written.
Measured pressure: 156
